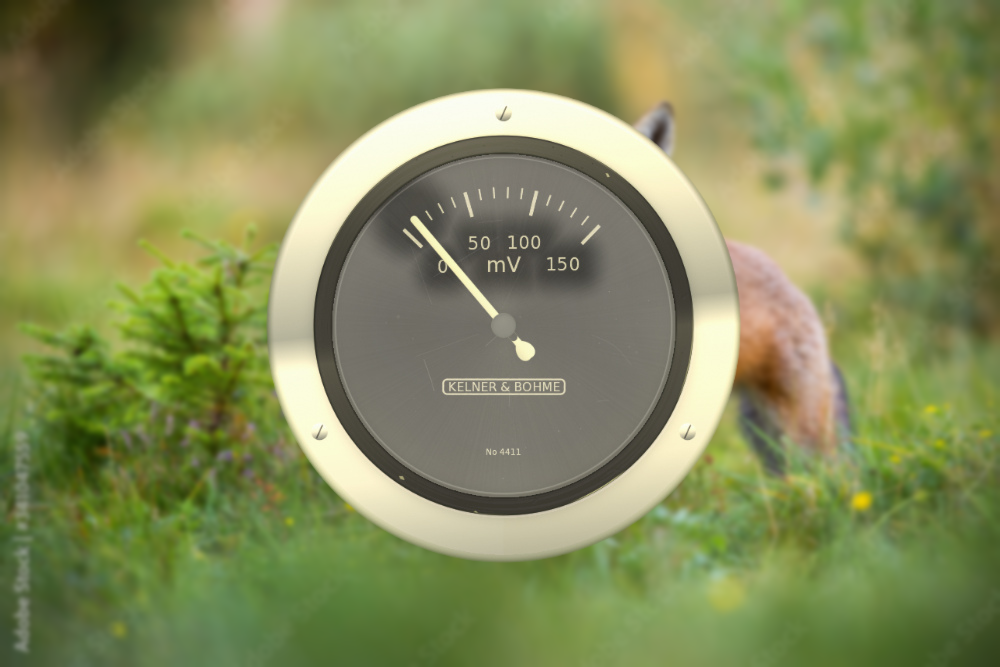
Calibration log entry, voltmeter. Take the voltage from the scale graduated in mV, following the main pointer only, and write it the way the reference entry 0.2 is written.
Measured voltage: 10
